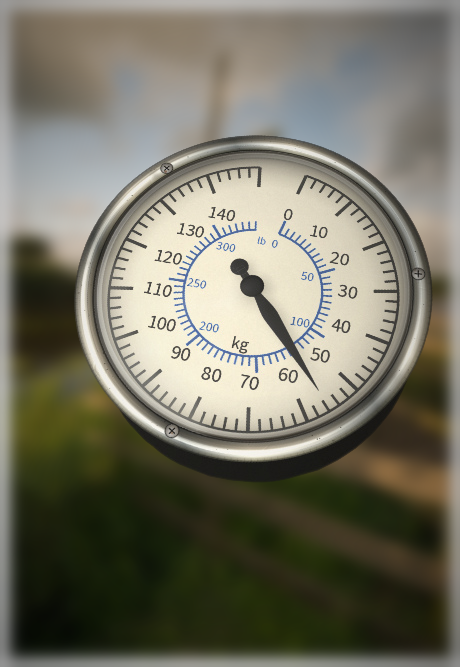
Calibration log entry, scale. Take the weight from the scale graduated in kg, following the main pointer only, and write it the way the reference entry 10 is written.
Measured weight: 56
